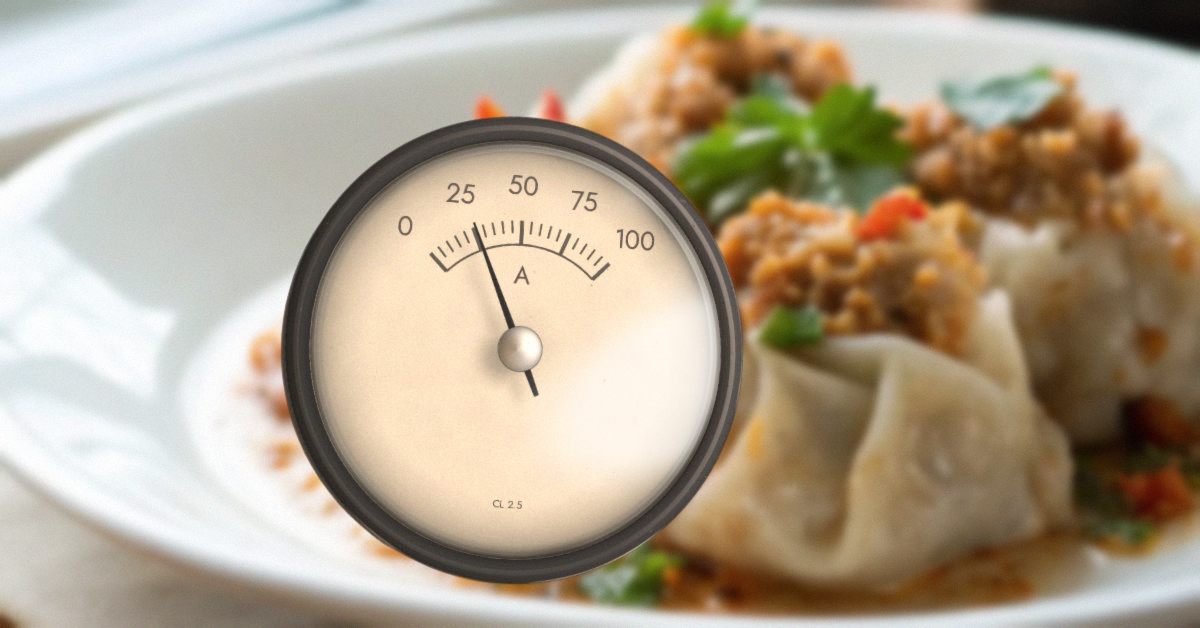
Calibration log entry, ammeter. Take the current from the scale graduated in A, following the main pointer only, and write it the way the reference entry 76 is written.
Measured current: 25
